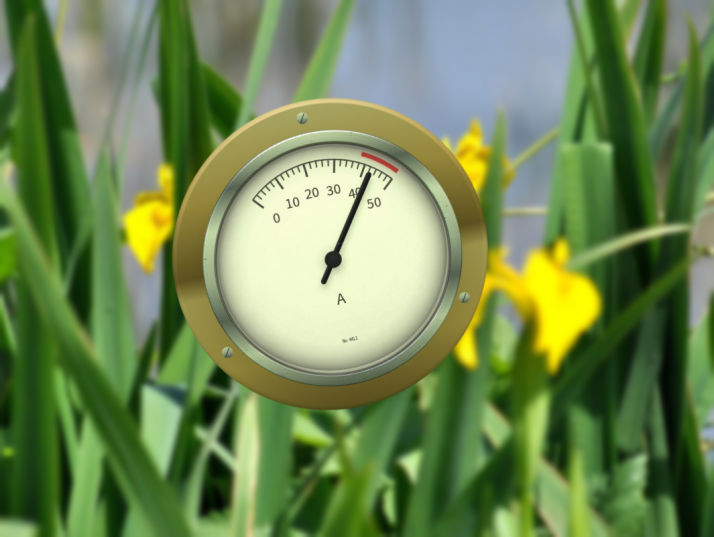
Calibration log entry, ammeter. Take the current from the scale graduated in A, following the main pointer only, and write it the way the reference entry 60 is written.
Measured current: 42
